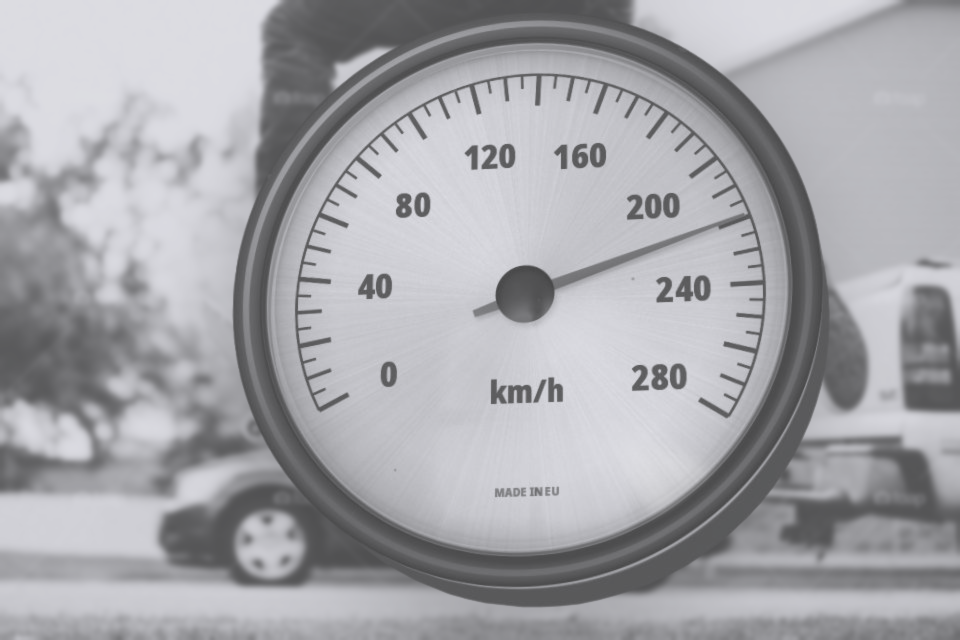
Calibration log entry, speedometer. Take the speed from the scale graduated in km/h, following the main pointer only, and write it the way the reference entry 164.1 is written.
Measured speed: 220
